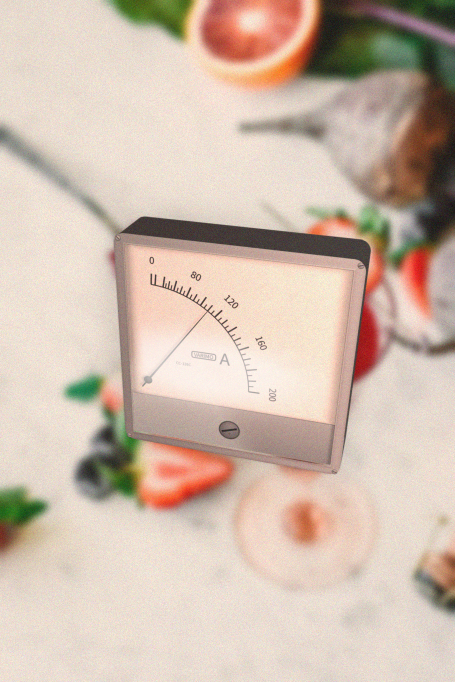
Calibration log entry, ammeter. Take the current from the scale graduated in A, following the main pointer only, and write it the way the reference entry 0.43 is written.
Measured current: 110
